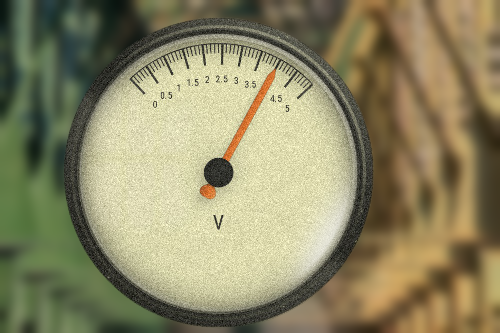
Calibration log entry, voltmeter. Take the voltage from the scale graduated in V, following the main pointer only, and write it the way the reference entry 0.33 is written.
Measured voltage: 4
